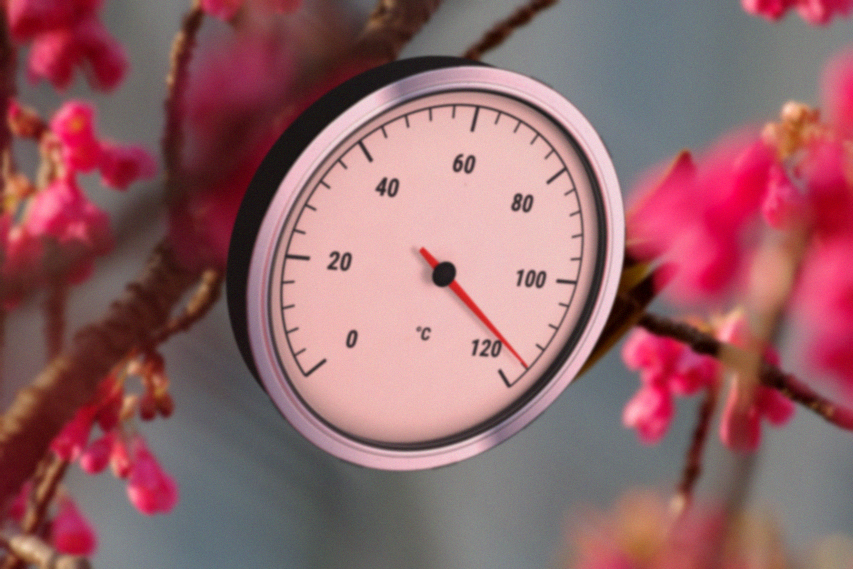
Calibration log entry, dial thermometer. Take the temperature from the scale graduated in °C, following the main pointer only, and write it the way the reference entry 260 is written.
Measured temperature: 116
